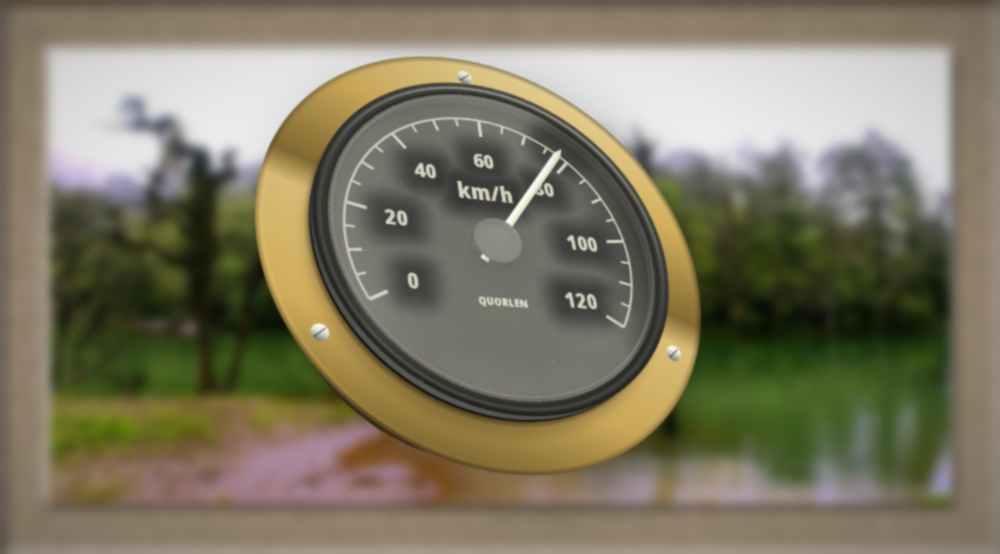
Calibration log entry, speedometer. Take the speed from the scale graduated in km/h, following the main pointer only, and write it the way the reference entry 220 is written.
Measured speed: 77.5
